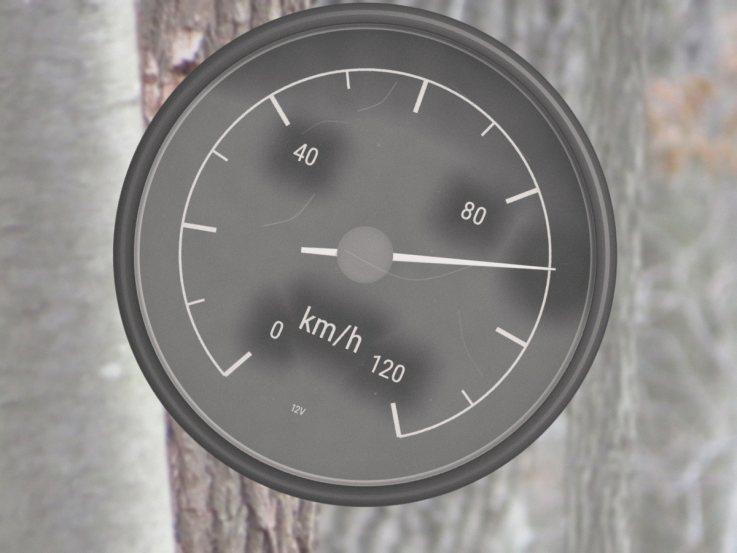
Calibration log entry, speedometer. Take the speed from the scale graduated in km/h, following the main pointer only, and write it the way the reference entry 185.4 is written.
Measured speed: 90
